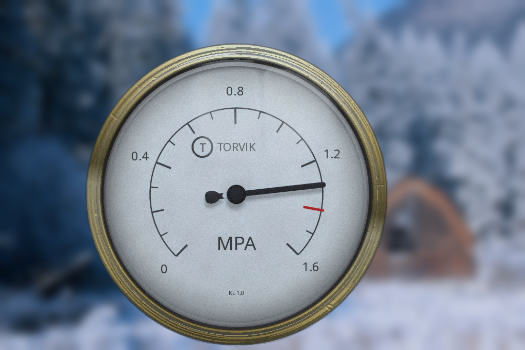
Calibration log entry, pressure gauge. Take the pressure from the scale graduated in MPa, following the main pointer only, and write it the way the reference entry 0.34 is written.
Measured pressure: 1.3
